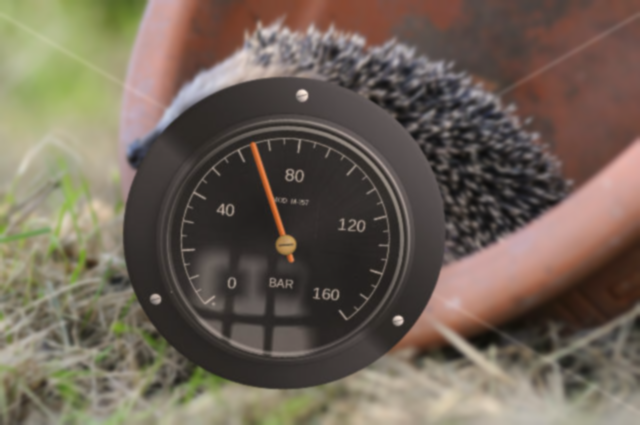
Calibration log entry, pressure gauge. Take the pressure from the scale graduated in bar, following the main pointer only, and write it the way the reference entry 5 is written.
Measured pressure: 65
